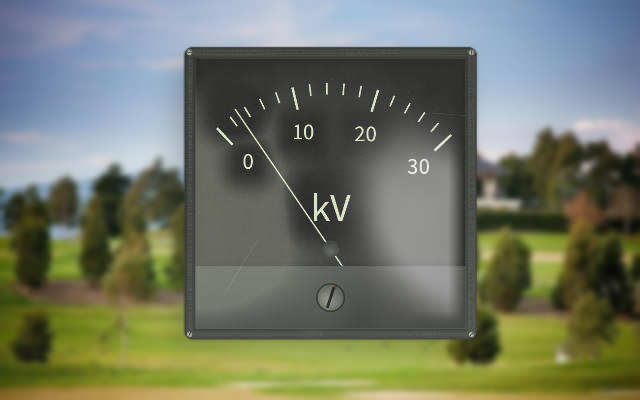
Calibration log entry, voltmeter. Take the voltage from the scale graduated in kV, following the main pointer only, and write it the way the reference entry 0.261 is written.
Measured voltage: 3
